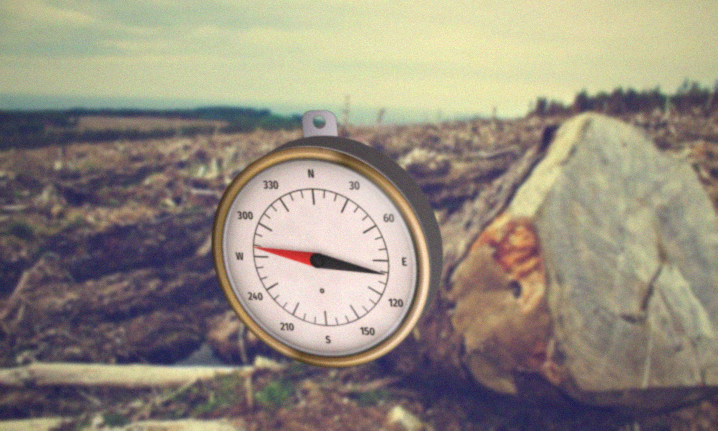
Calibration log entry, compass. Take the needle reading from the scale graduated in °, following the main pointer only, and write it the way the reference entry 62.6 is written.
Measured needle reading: 280
